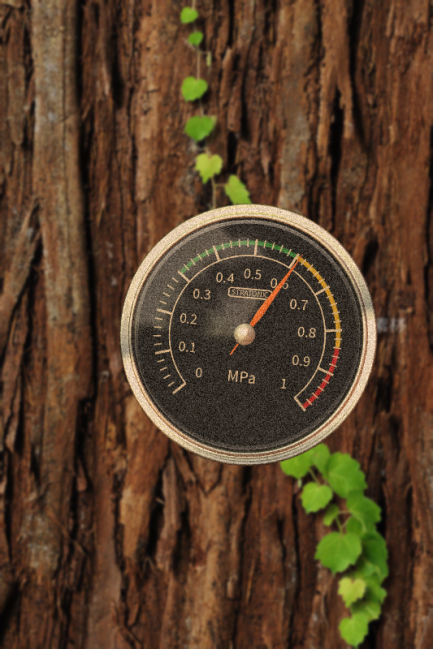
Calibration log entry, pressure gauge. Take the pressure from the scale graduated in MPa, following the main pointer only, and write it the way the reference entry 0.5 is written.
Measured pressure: 0.61
